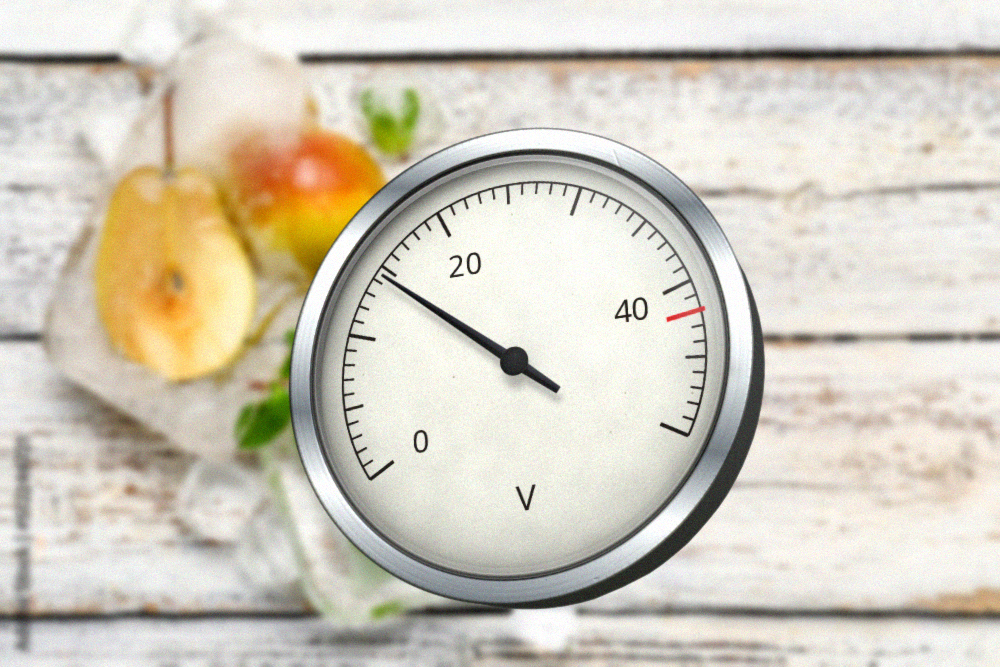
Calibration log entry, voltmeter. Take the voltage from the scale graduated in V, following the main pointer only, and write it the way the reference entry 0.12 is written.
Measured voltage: 14.5
